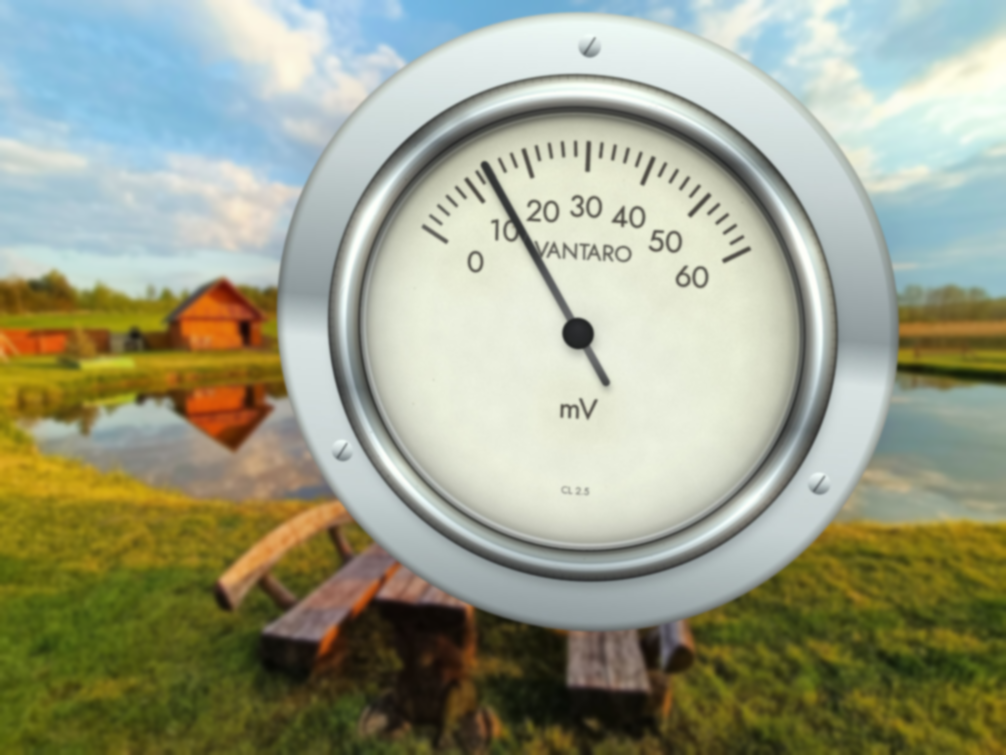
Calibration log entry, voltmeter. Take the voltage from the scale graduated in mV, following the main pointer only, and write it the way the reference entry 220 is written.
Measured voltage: 14
